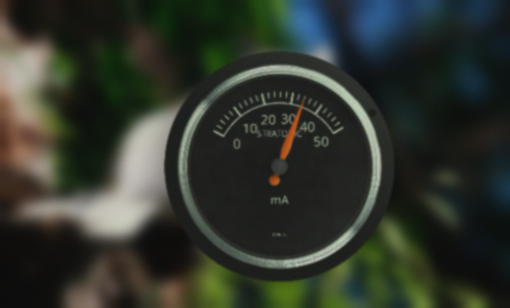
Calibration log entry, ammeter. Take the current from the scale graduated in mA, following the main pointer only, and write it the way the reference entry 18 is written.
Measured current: 34
